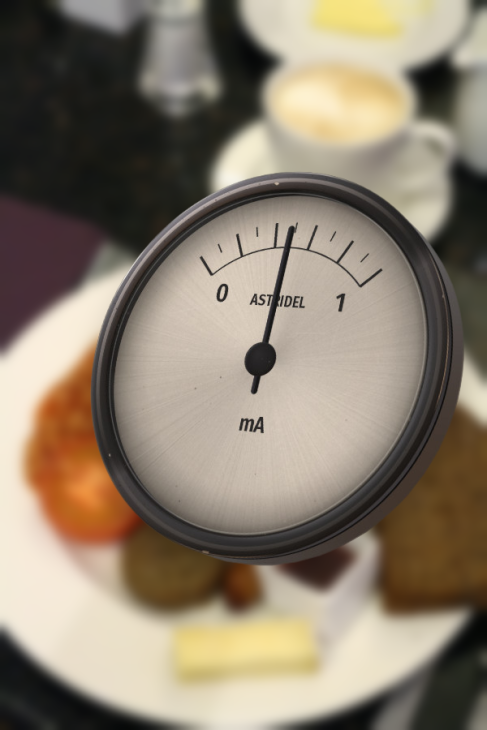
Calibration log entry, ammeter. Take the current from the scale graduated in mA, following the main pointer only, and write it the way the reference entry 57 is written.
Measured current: 0.5
